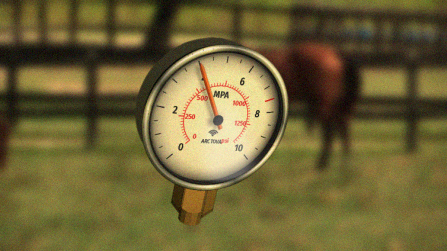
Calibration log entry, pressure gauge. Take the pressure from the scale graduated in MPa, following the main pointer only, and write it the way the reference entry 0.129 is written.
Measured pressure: 4
